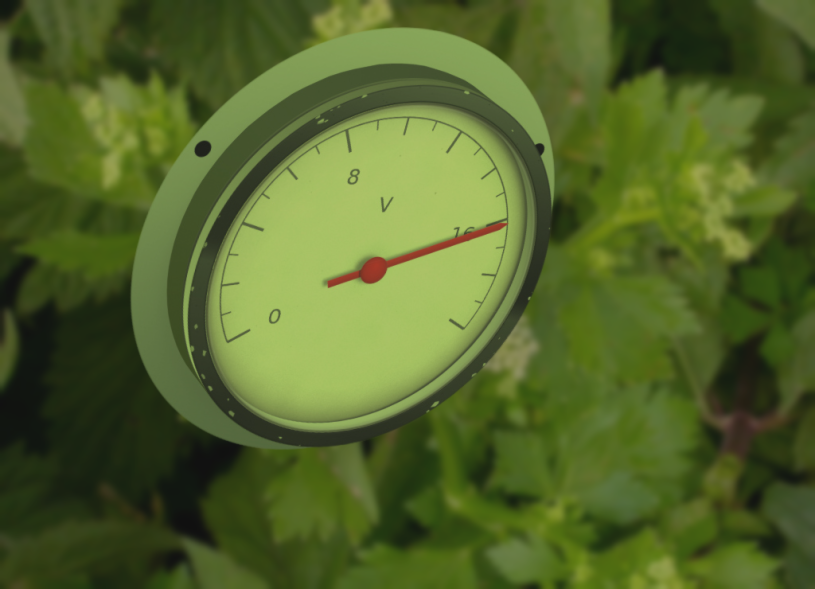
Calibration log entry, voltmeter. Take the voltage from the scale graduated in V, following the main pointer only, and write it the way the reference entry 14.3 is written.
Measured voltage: 16
